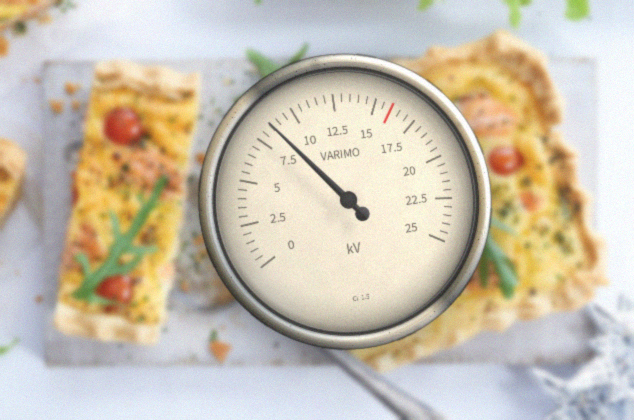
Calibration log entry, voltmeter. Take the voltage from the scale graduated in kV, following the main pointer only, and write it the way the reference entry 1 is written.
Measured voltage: 8.5
